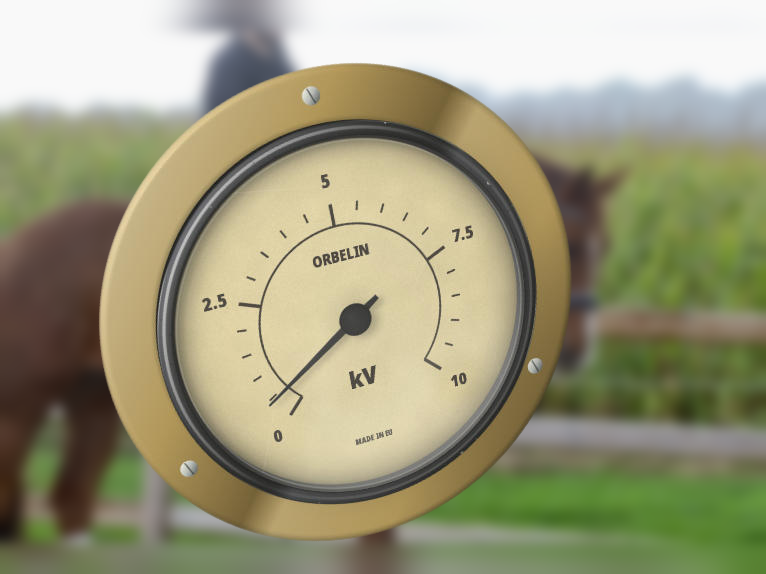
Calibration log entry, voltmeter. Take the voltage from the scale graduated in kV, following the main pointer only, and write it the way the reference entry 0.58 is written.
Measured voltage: 0.5
